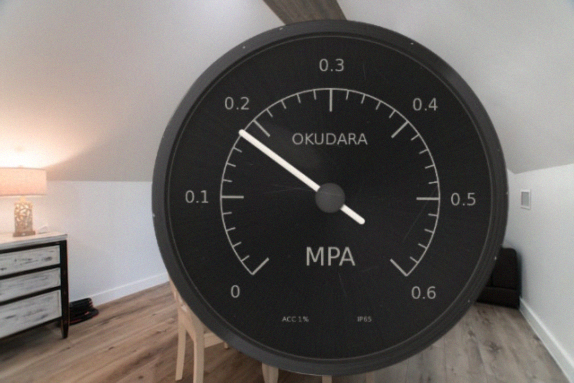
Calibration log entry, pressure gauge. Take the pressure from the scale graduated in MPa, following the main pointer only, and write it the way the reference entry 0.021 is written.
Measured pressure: 0.18
